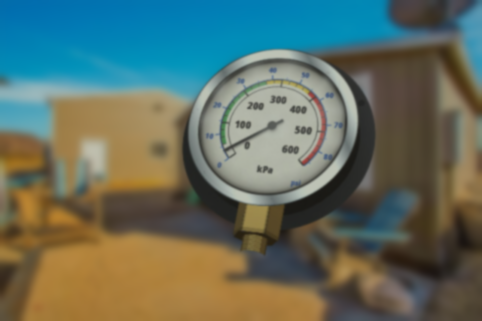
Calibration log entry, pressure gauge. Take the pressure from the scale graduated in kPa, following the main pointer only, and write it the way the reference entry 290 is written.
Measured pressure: 20
